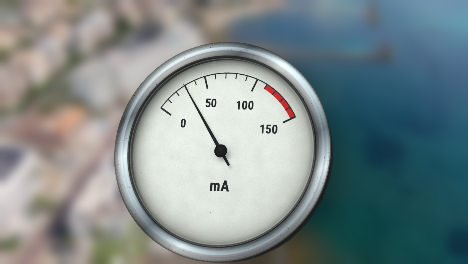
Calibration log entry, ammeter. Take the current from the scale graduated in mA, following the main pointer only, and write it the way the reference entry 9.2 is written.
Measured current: 30
